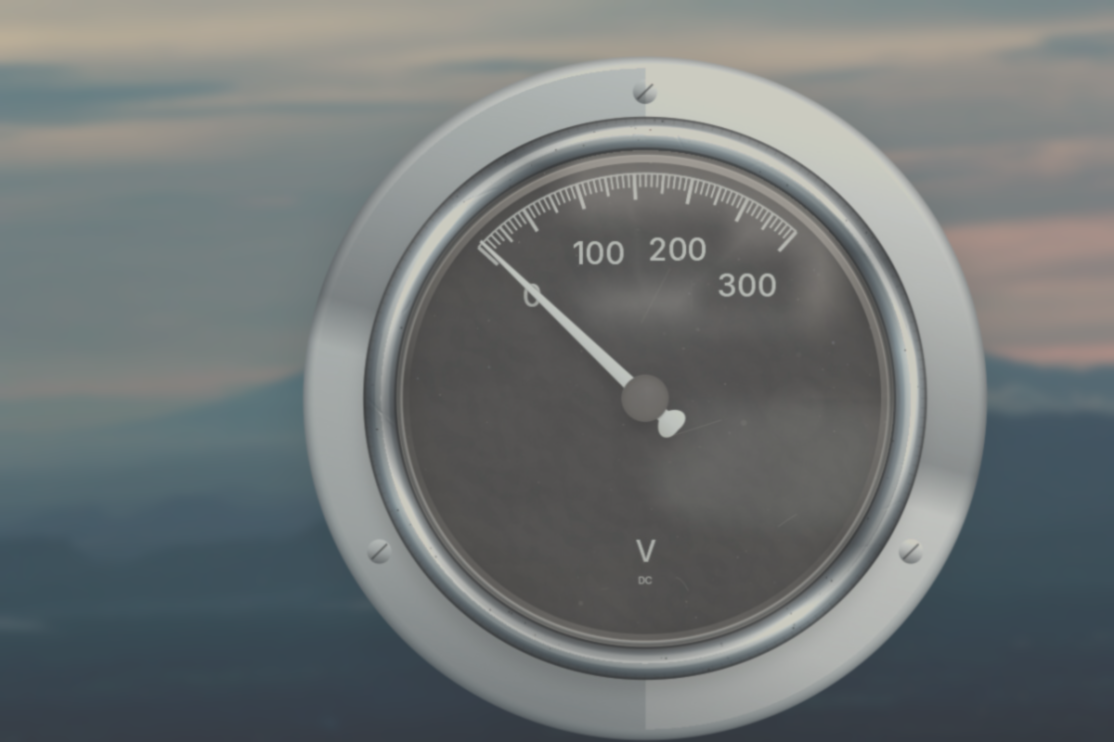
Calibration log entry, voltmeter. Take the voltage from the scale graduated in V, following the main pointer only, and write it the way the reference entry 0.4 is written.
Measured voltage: 5
